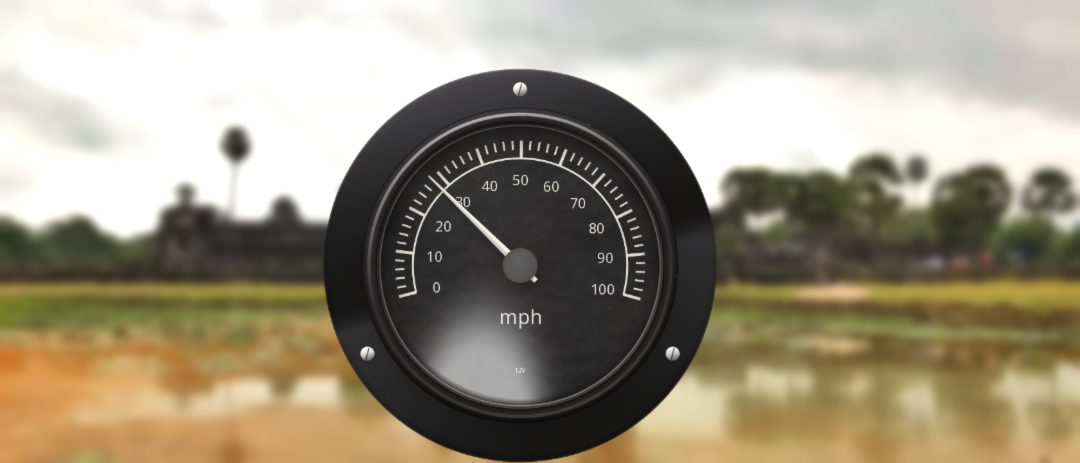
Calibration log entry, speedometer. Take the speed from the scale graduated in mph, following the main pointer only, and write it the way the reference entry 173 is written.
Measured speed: 28
